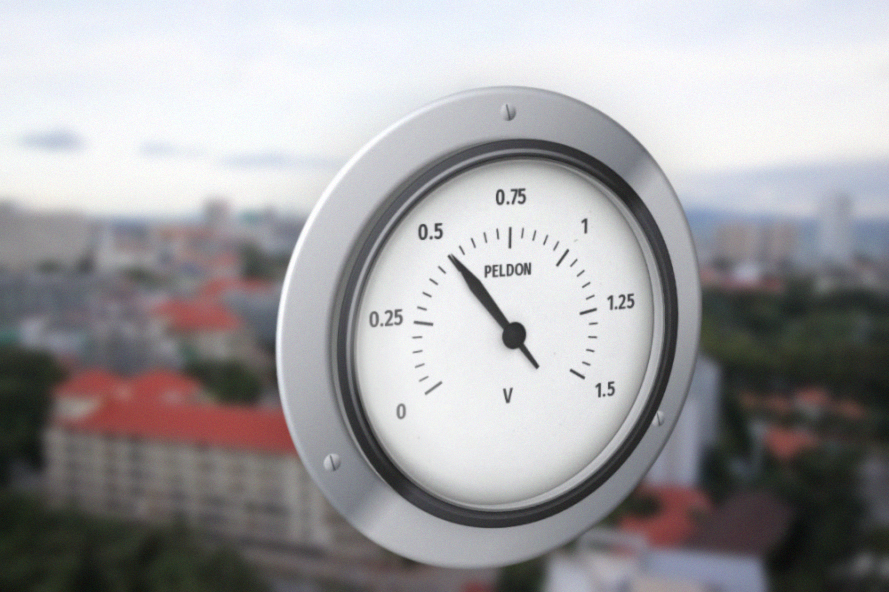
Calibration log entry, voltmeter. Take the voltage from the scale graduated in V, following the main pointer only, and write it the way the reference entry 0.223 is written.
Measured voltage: 0.5
